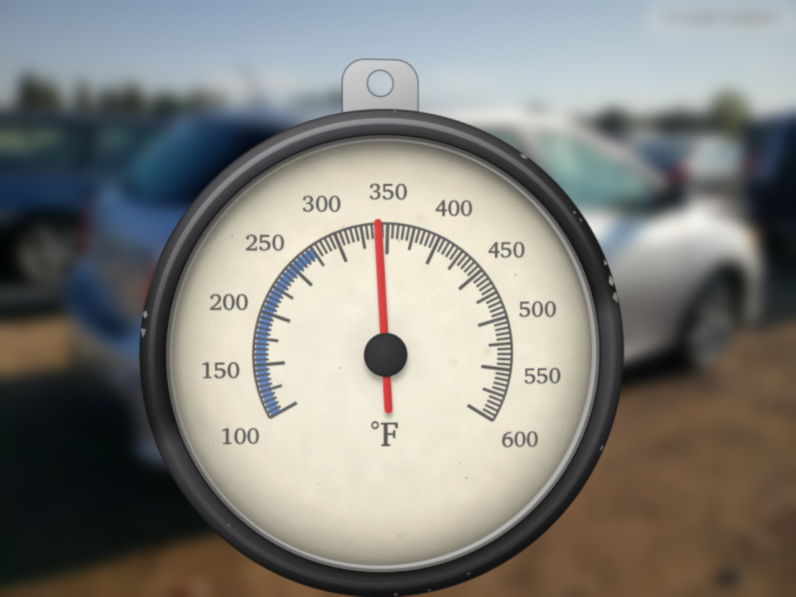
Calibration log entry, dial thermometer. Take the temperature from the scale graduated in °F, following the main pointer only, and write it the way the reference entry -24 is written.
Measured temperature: 340
